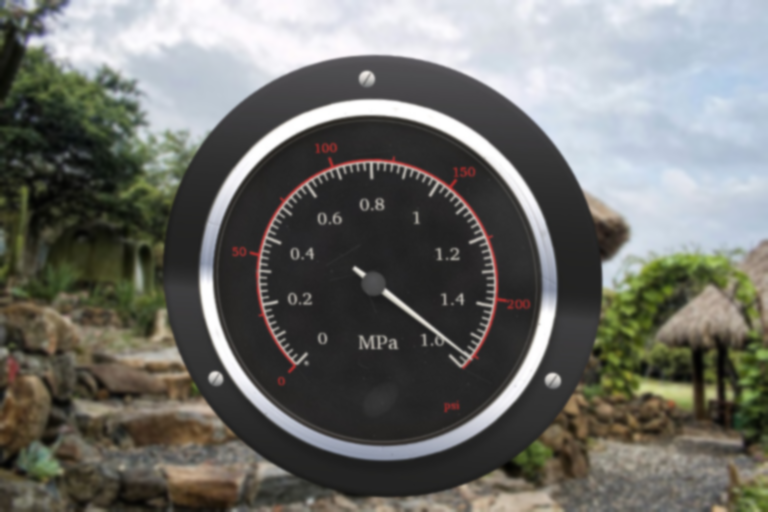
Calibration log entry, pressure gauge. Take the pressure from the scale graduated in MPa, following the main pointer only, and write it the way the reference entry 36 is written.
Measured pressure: 1.56
